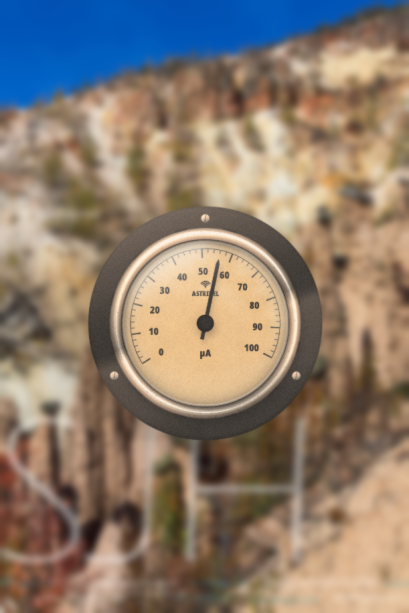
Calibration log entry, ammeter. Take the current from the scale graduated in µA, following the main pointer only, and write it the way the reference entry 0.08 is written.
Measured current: 56
